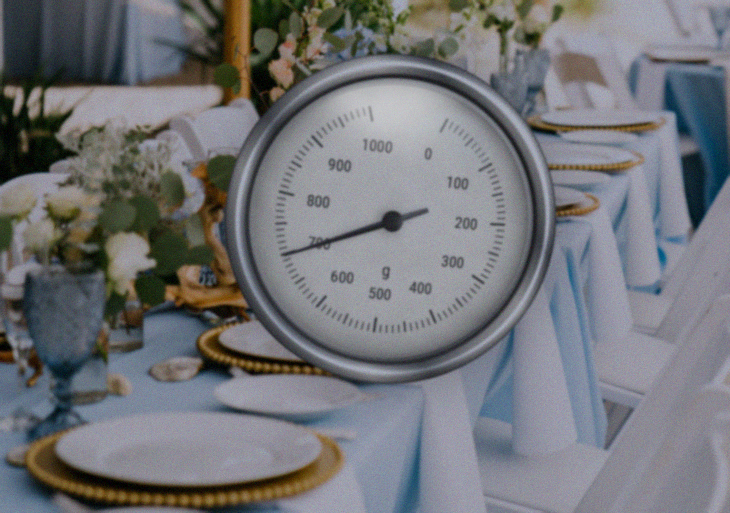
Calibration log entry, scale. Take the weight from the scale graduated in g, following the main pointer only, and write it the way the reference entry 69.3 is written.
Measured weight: 700
